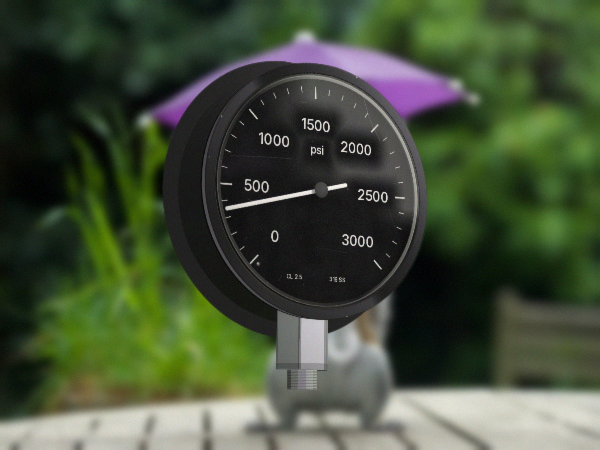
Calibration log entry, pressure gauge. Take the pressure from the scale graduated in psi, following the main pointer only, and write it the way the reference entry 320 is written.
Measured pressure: 350
